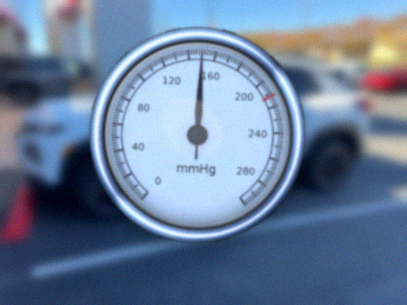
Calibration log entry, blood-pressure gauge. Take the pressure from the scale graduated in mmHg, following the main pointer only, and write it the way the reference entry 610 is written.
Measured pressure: 150
